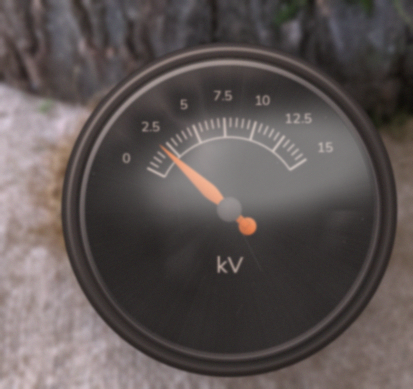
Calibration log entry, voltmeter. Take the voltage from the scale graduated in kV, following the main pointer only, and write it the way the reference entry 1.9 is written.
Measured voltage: 2
